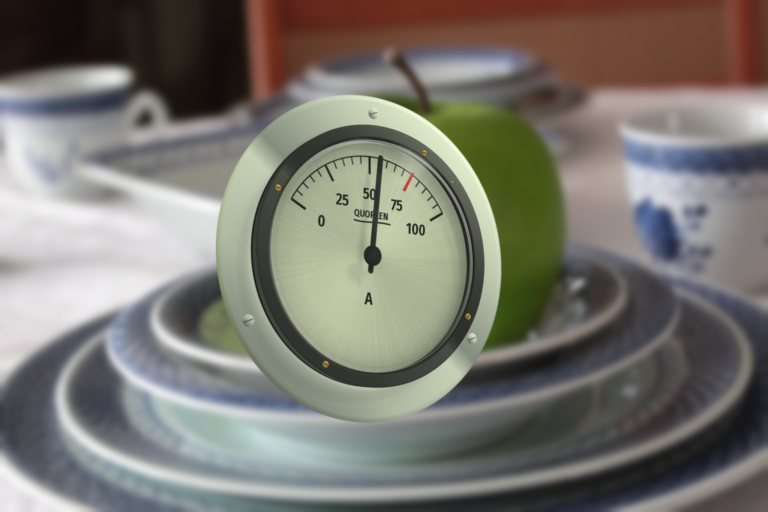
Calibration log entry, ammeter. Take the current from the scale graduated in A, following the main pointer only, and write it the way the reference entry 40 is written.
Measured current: 55
